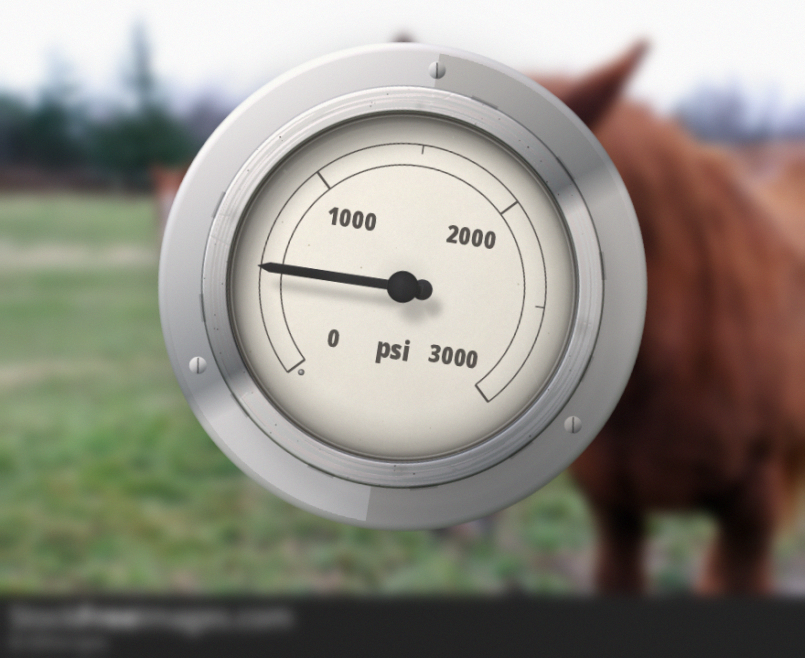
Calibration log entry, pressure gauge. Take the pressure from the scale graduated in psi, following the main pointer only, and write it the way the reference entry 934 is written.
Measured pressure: 500
